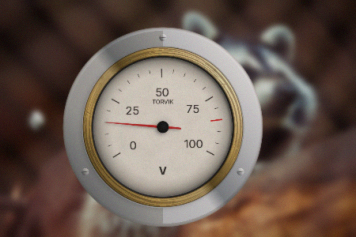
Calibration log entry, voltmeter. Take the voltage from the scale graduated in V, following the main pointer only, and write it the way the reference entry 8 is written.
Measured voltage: 15
